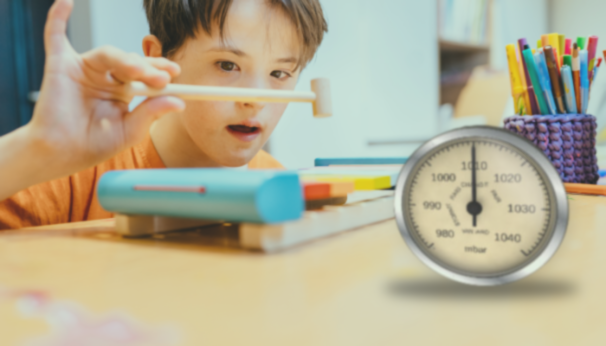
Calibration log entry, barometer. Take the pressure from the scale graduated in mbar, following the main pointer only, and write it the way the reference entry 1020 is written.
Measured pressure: 1010
